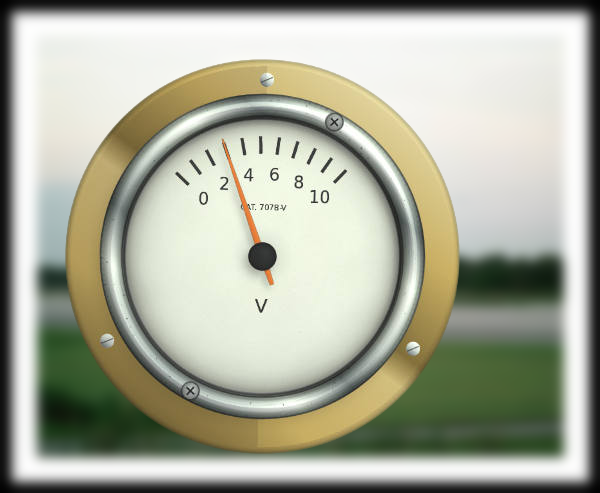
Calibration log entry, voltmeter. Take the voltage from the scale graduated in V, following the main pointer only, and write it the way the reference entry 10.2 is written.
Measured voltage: 3
